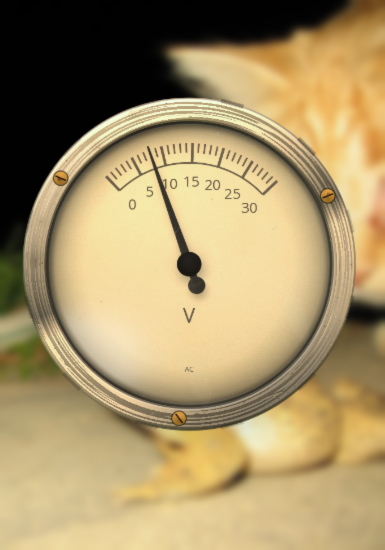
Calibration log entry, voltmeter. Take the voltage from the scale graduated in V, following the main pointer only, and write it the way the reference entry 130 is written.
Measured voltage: 8
